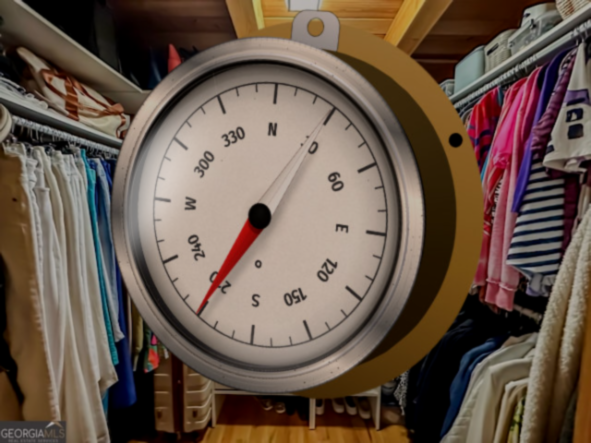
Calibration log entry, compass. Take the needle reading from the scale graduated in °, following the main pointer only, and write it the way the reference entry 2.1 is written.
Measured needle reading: 210
